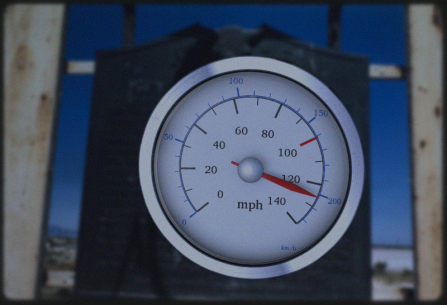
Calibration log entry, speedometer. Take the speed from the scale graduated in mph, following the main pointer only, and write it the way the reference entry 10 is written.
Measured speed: 125
